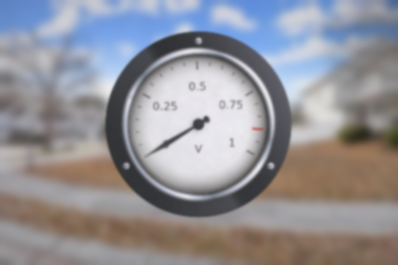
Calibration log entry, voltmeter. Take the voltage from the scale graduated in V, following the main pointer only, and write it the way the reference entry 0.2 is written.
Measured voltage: 0
